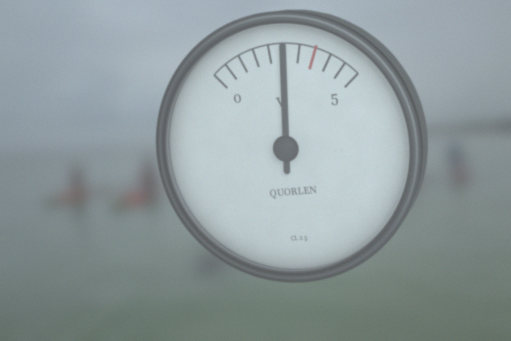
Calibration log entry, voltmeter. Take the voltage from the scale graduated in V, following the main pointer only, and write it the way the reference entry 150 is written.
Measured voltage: 2.5
